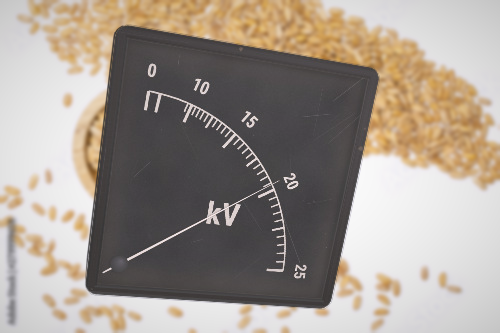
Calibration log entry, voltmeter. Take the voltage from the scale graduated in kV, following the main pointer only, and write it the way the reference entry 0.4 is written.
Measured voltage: 19.5
